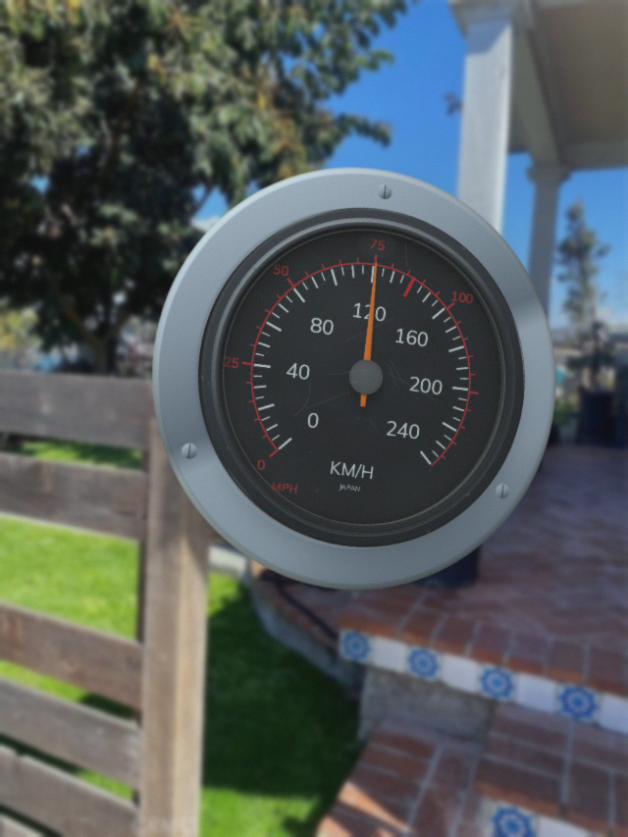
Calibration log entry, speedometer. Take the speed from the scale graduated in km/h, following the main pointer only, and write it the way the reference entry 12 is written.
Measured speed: 120
